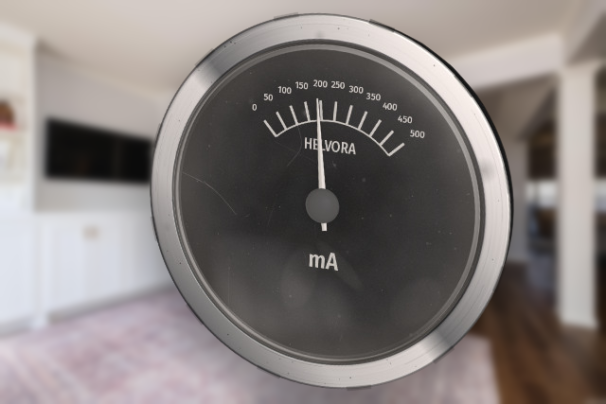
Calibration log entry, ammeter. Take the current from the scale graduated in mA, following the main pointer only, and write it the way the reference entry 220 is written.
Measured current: 200
